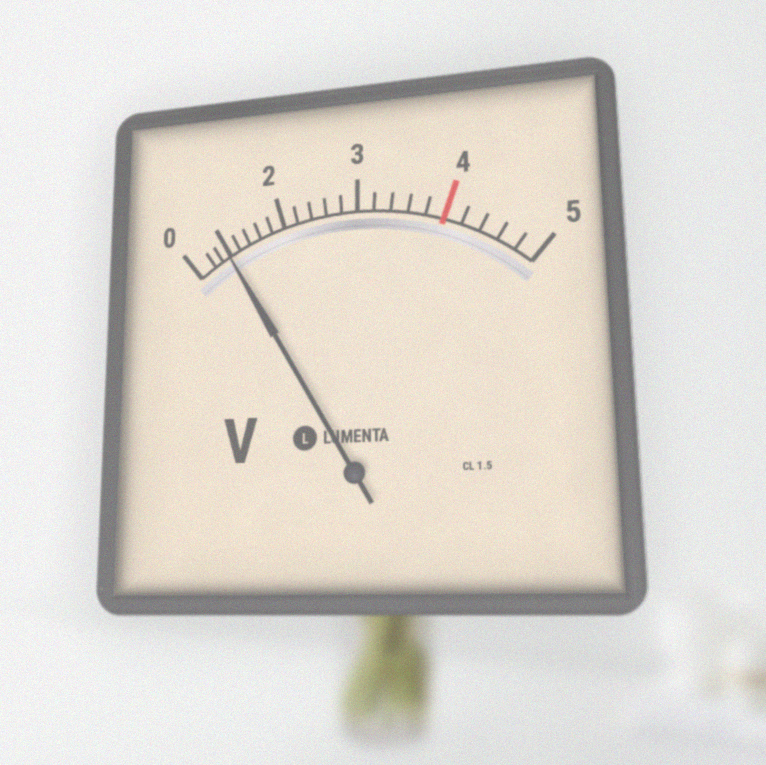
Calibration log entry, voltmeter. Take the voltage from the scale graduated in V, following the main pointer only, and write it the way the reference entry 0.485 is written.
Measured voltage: 1
